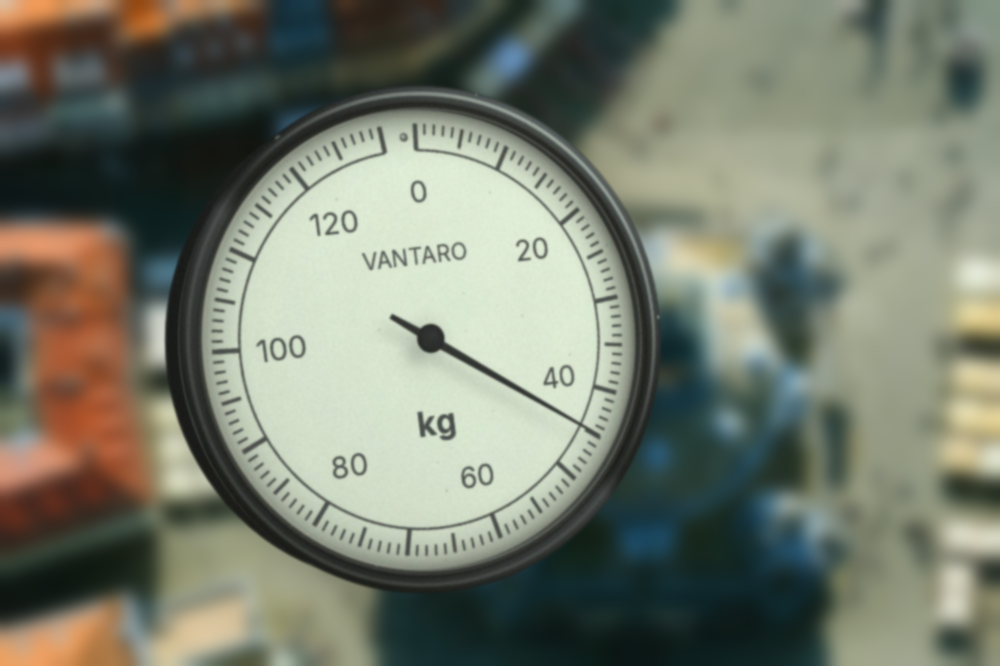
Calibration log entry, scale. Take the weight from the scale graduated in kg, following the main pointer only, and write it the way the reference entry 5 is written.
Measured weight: 45
